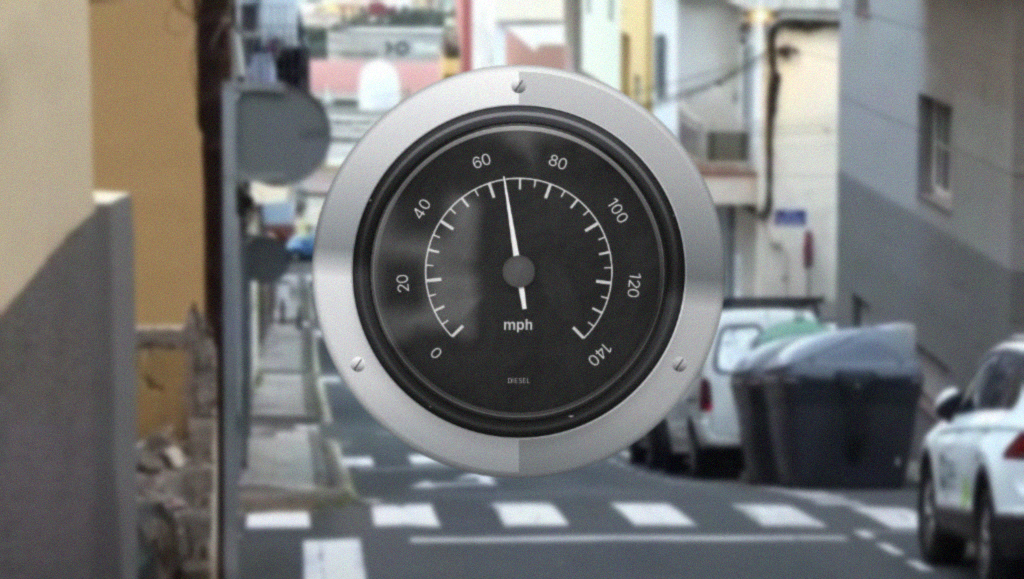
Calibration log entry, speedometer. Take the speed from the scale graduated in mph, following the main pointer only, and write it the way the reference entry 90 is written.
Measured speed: 65
